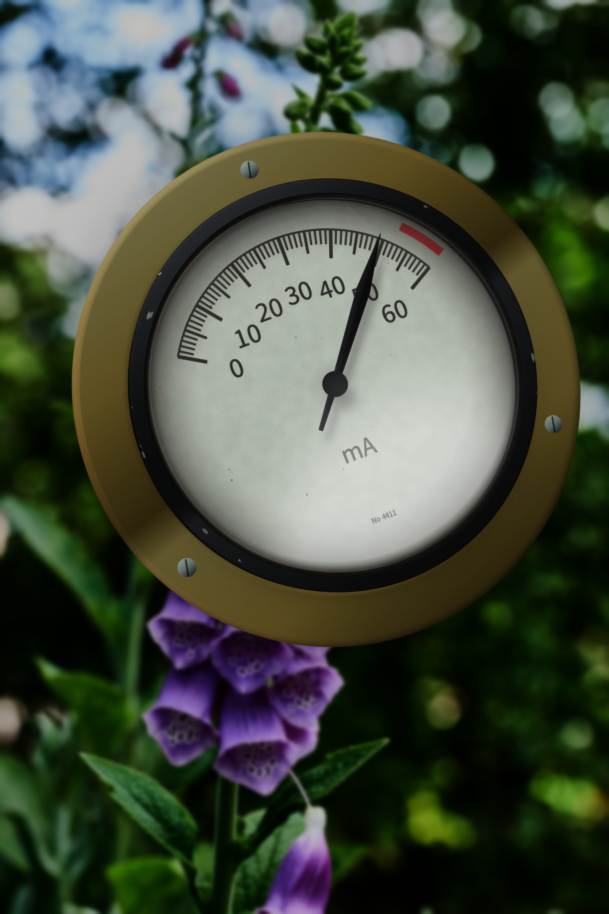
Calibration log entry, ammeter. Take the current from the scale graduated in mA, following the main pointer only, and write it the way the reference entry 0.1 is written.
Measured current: 49
